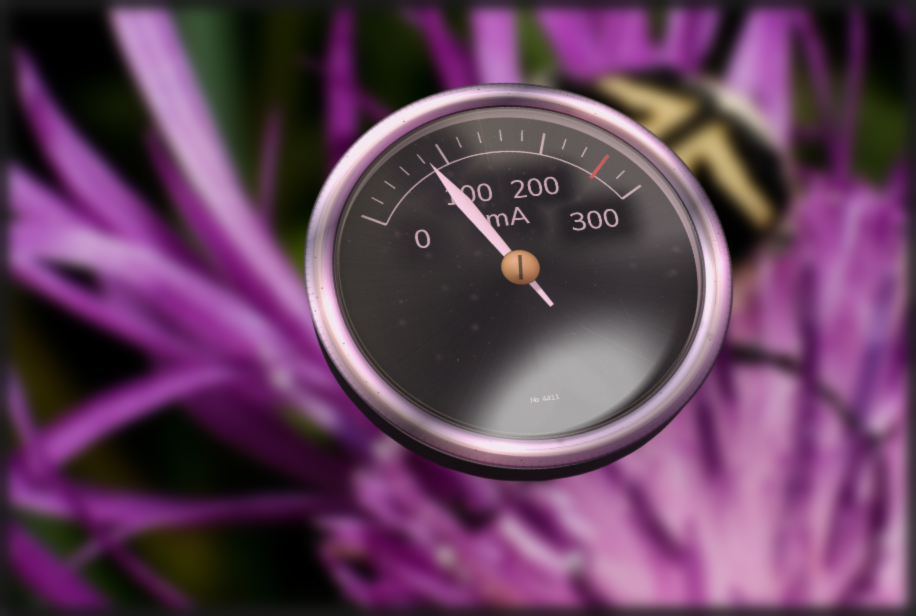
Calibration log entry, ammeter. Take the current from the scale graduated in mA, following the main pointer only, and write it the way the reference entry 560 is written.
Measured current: 80
